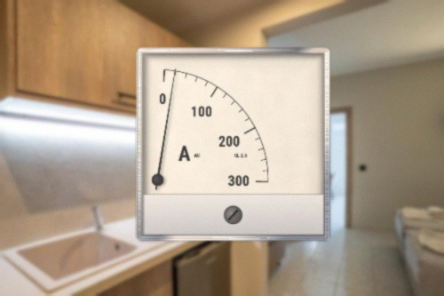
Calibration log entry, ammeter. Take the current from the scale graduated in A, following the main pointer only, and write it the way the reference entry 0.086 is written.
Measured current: 20
